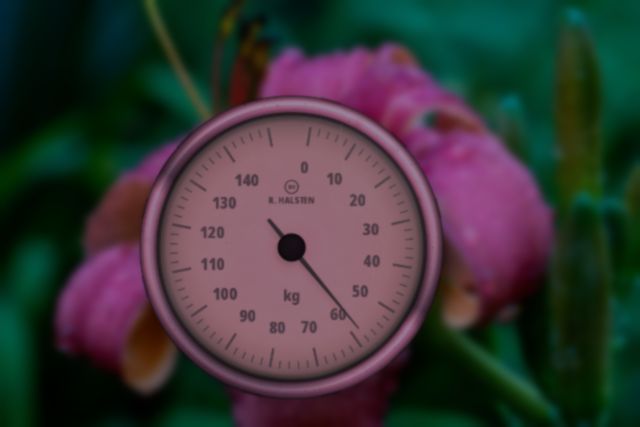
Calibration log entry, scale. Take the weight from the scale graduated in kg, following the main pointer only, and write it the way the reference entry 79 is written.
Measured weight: 58
